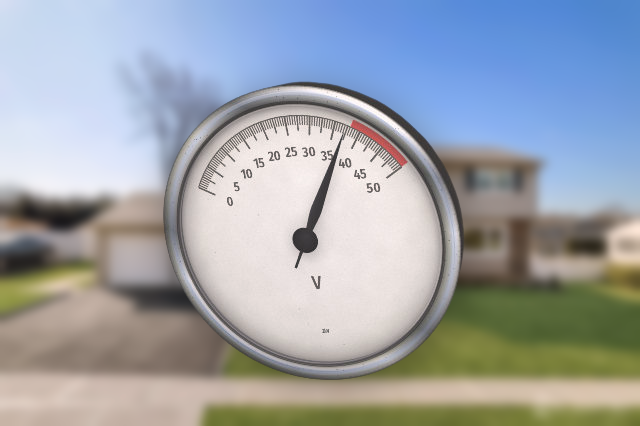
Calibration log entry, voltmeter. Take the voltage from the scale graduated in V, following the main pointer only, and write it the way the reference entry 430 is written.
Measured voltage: 37.5
